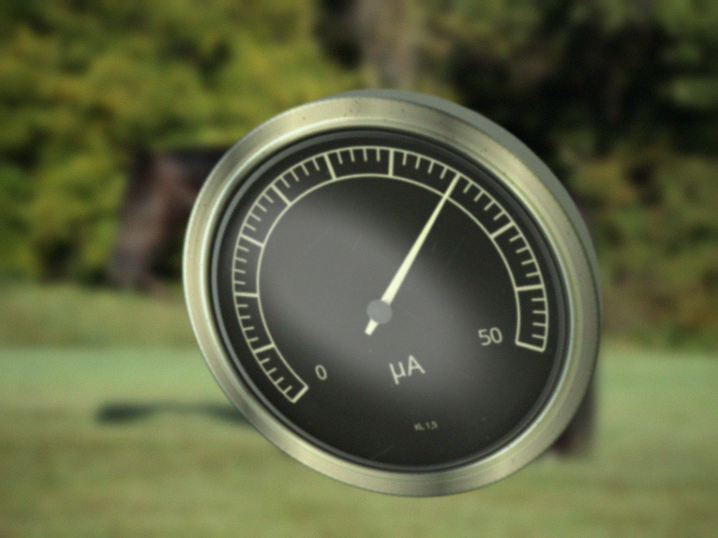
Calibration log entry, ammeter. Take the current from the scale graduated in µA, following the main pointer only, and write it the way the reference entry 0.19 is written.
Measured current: 35
